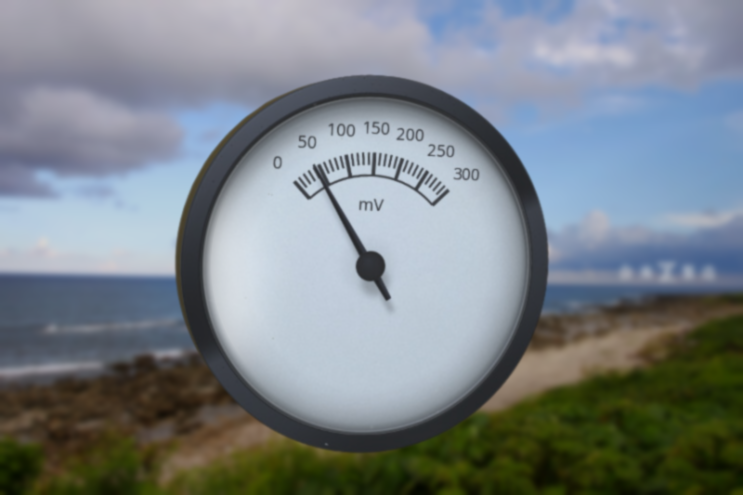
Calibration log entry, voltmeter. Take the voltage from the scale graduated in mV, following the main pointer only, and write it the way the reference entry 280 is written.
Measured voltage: 40
